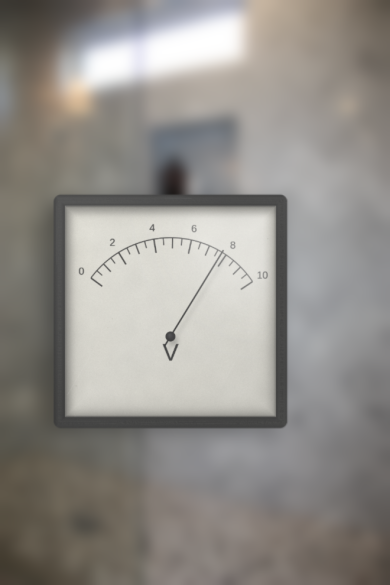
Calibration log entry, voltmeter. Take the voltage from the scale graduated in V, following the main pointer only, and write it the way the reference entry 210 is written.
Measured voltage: 7.75
